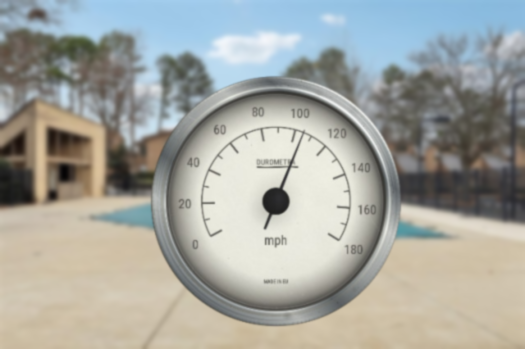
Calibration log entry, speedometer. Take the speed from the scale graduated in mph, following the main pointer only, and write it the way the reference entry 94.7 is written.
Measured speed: 105
